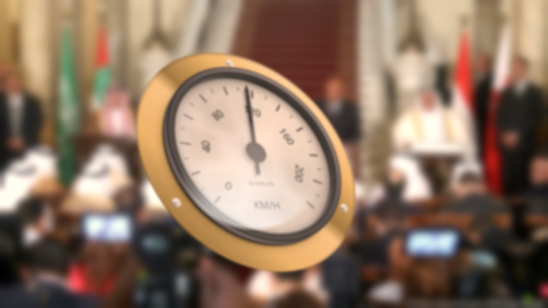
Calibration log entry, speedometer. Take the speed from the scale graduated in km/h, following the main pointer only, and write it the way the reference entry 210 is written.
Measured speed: 115
